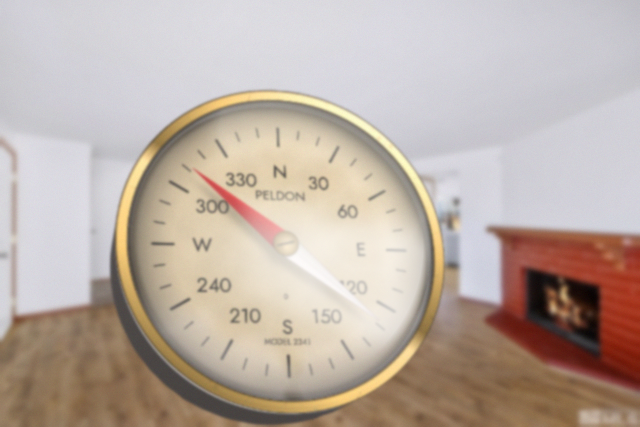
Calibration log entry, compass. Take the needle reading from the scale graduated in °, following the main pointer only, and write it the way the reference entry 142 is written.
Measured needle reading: 310
